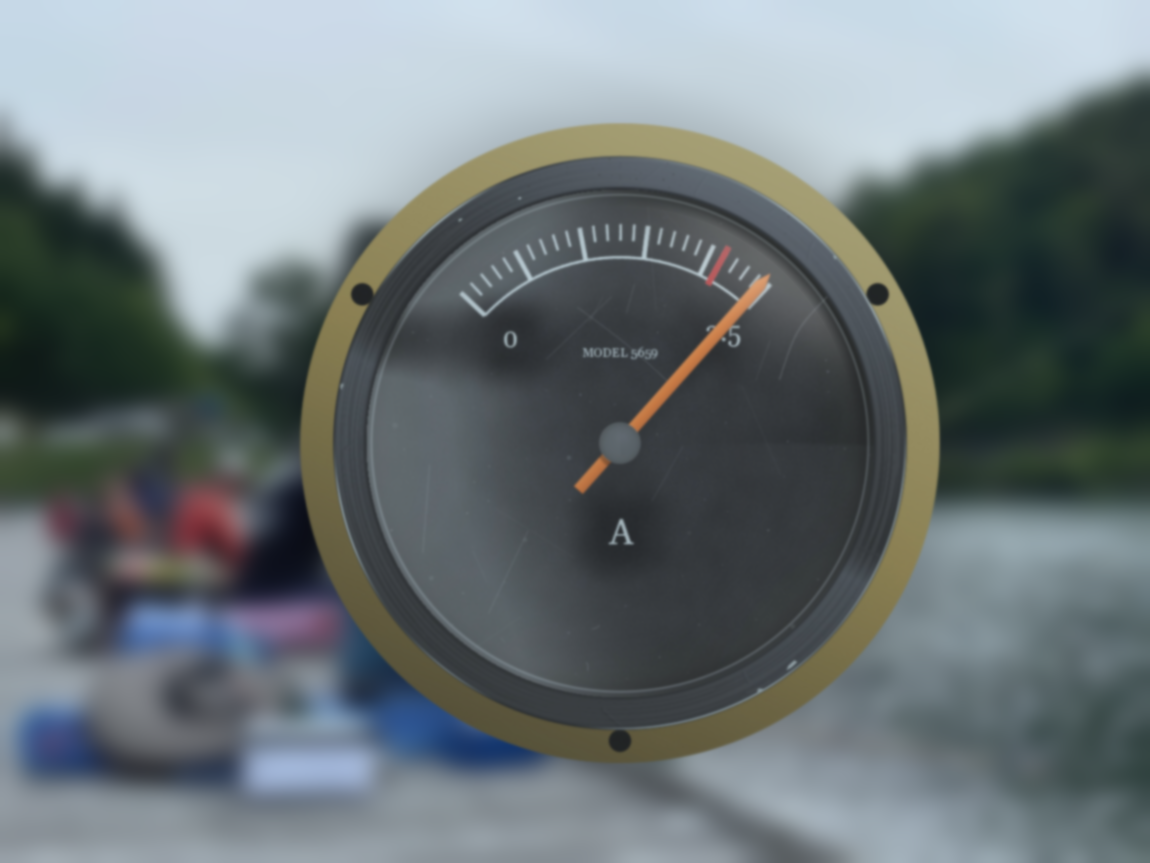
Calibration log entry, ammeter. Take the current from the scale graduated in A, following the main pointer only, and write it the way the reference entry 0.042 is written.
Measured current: 2.45
